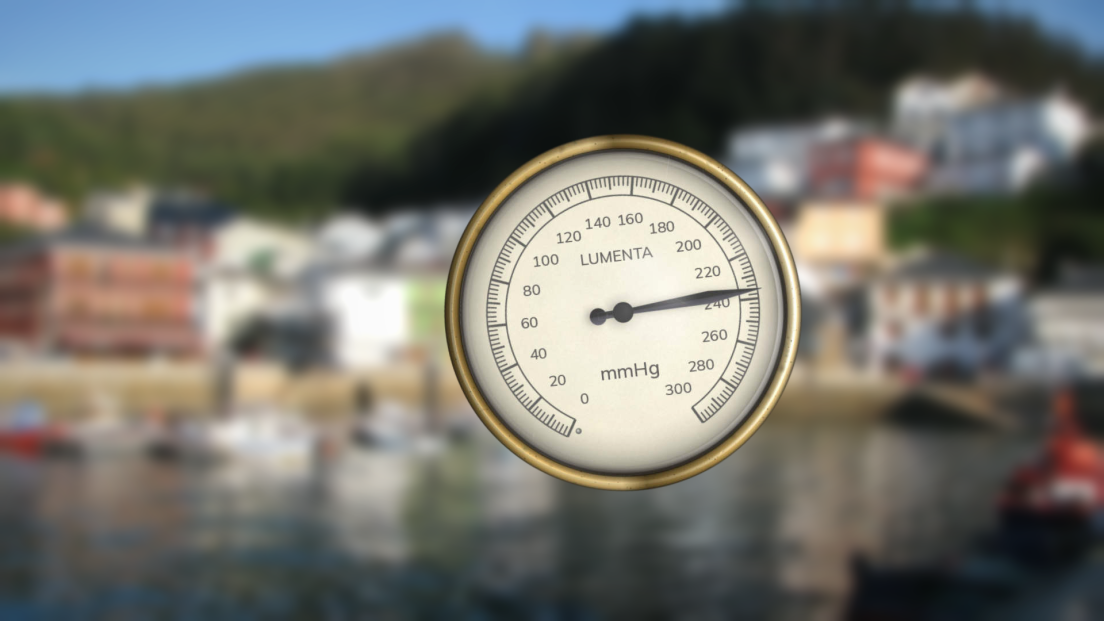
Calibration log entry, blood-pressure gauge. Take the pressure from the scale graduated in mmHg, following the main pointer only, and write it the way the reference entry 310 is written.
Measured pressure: 236
